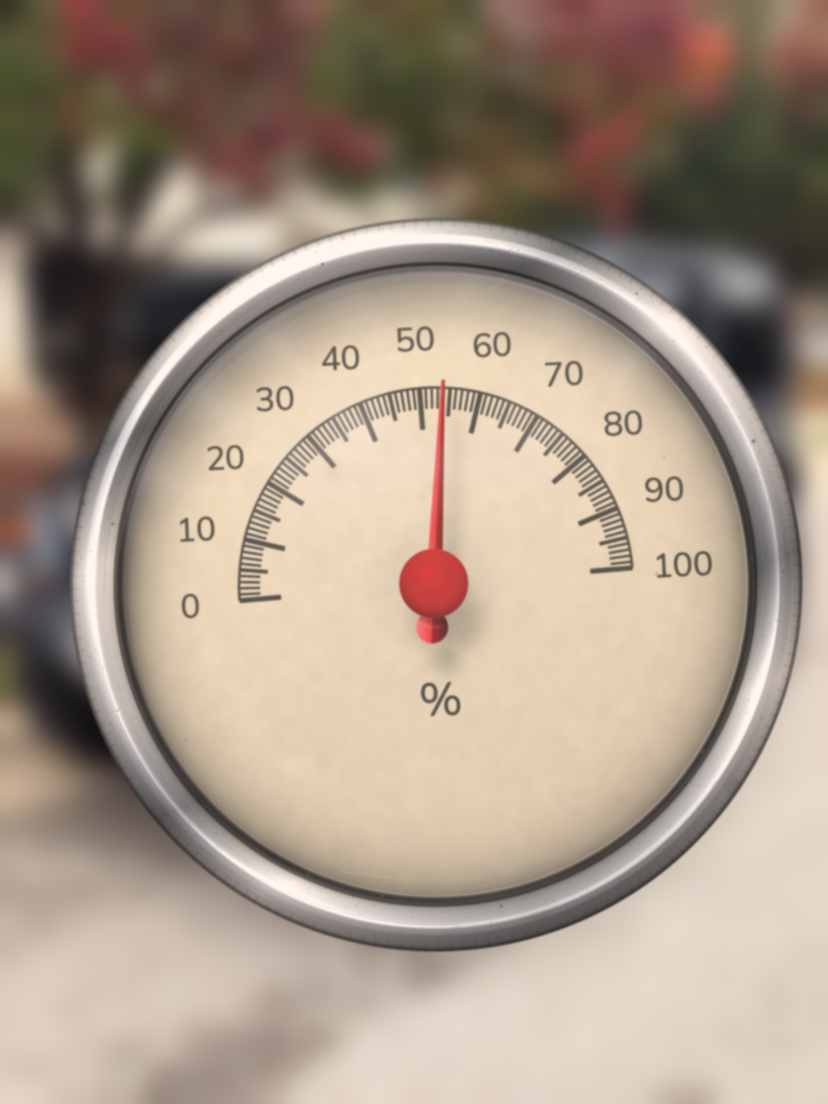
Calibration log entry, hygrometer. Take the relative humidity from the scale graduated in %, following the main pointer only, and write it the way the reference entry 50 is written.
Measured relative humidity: 54
